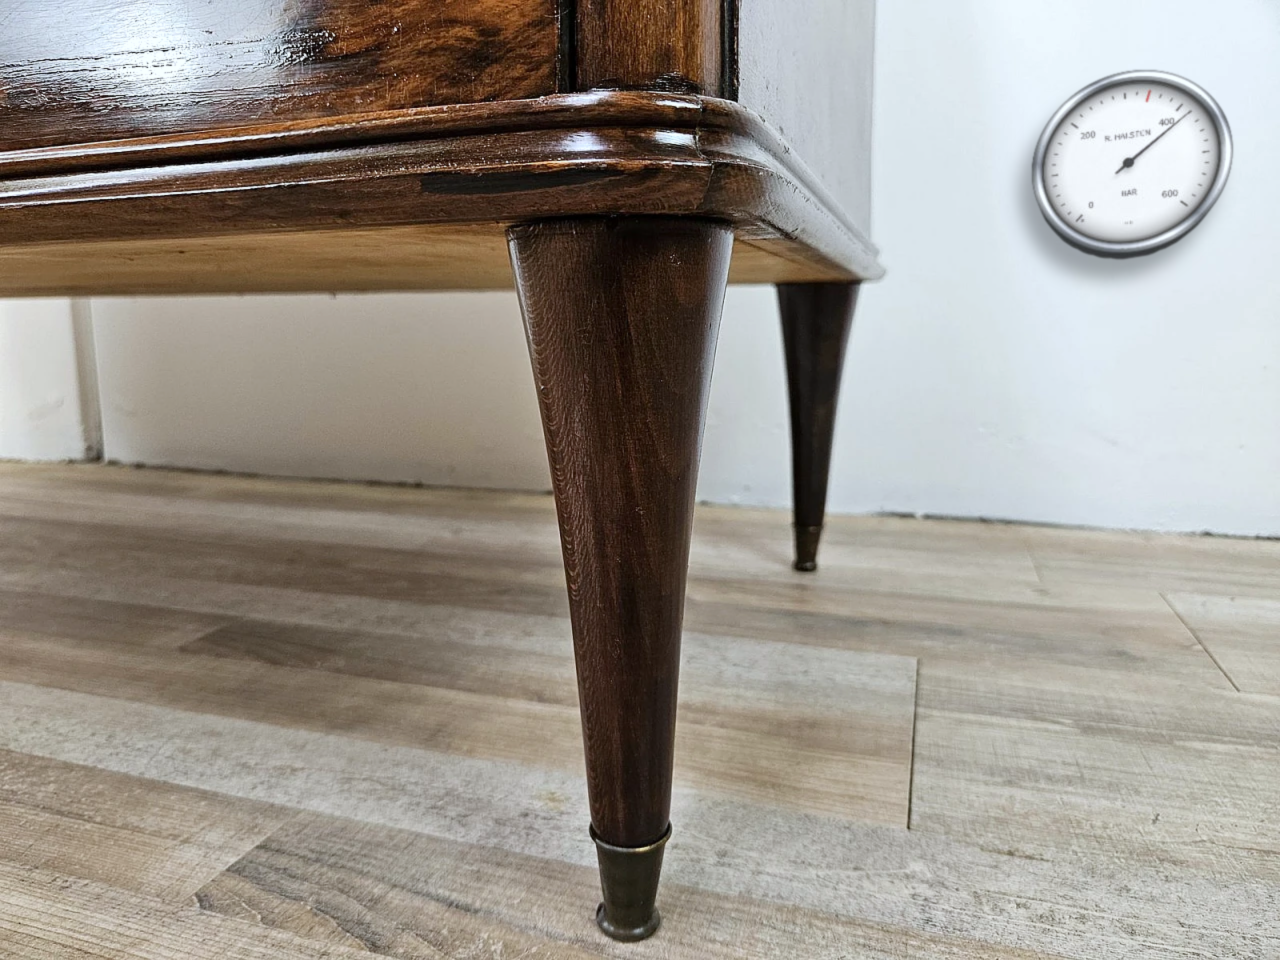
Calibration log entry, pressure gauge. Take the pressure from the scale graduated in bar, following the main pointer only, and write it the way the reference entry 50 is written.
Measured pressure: 420
